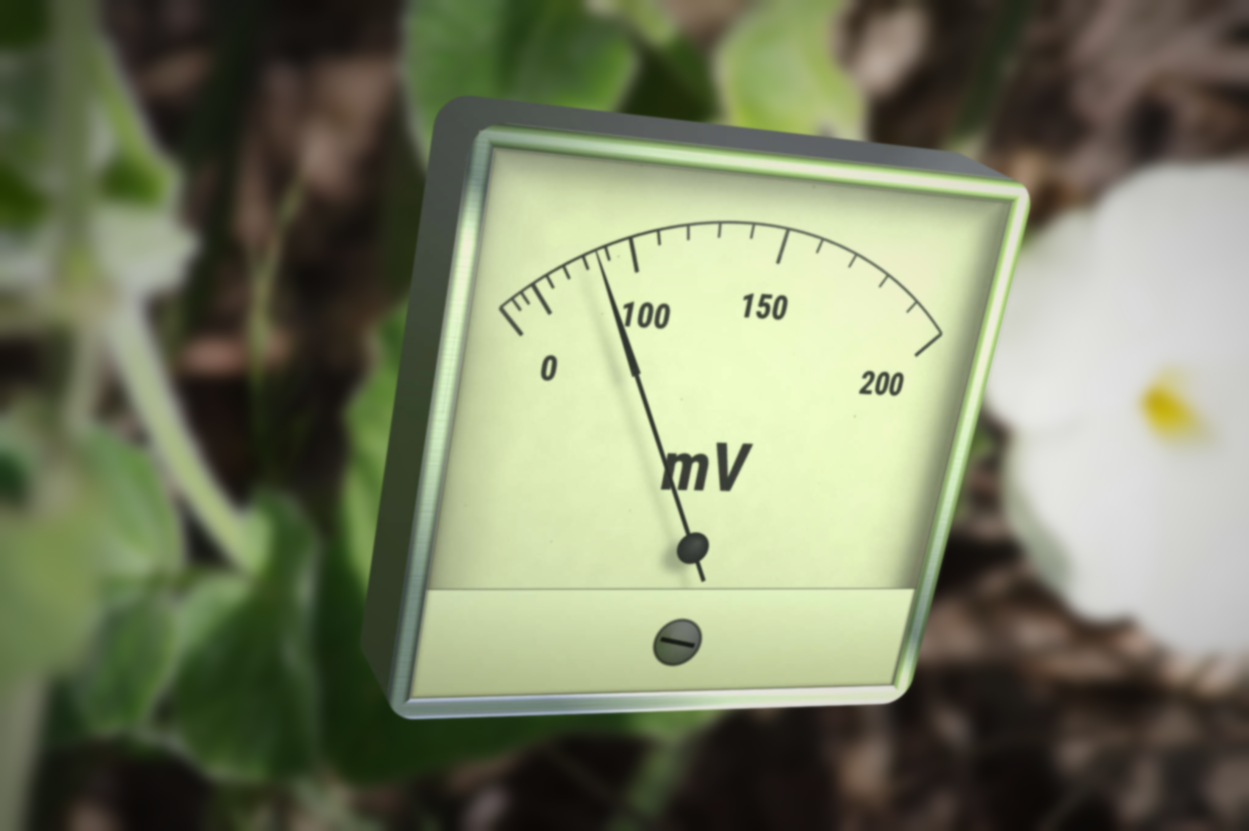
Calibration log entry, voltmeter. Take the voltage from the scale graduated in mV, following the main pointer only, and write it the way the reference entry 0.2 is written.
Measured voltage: 85
